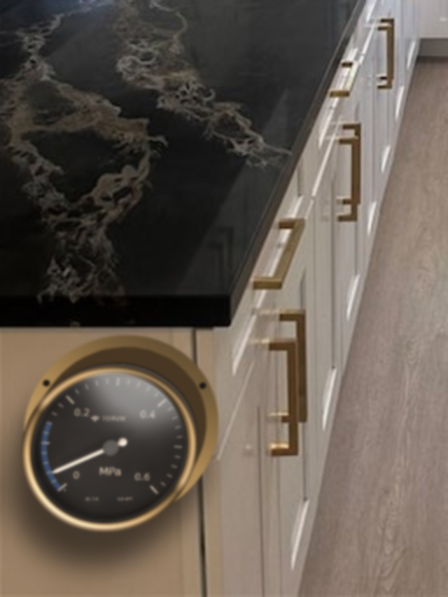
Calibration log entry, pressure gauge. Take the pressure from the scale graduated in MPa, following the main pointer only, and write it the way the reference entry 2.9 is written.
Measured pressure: 0.04
